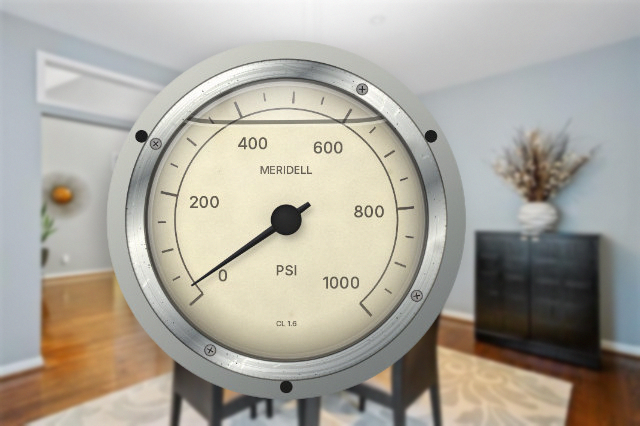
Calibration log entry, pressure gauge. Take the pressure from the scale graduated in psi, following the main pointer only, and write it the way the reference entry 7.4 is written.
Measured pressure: 25
